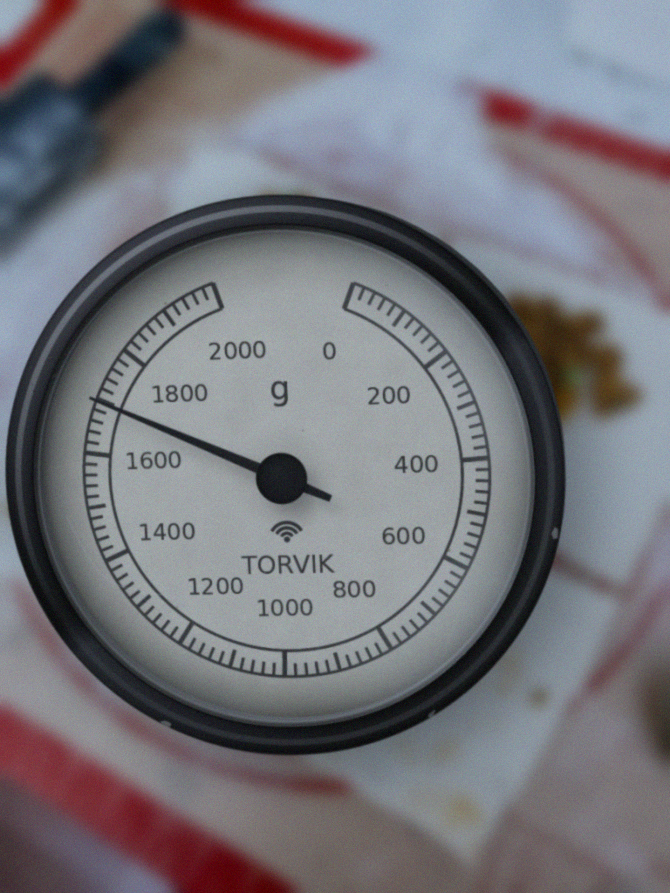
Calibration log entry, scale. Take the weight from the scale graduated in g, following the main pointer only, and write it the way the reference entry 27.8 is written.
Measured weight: 1700
